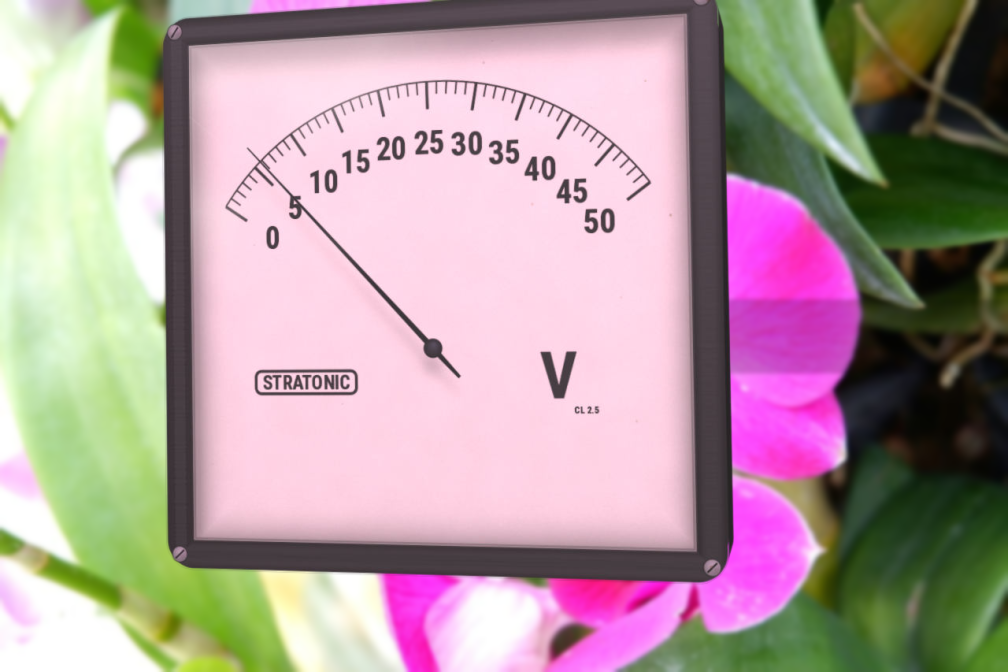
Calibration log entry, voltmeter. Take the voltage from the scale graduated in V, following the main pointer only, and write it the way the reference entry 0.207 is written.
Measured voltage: 6
